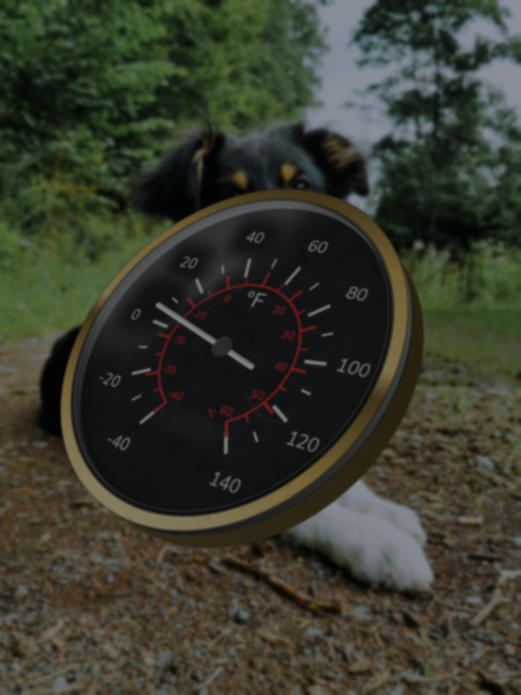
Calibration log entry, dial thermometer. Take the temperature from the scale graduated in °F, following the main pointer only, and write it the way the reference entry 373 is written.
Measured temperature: 5
